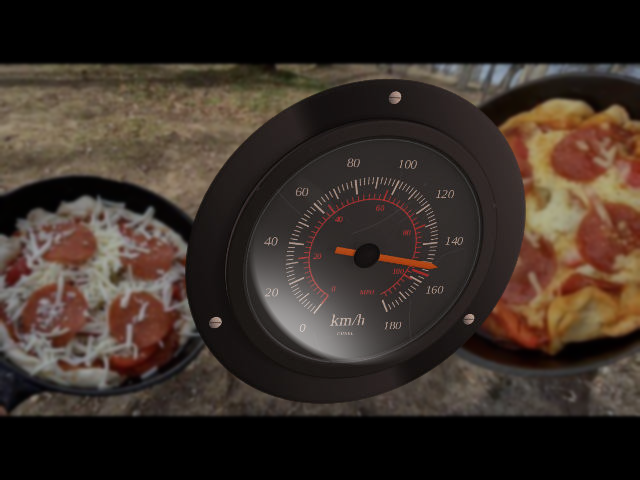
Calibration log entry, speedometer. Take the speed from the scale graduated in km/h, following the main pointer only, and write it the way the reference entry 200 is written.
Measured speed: 150
